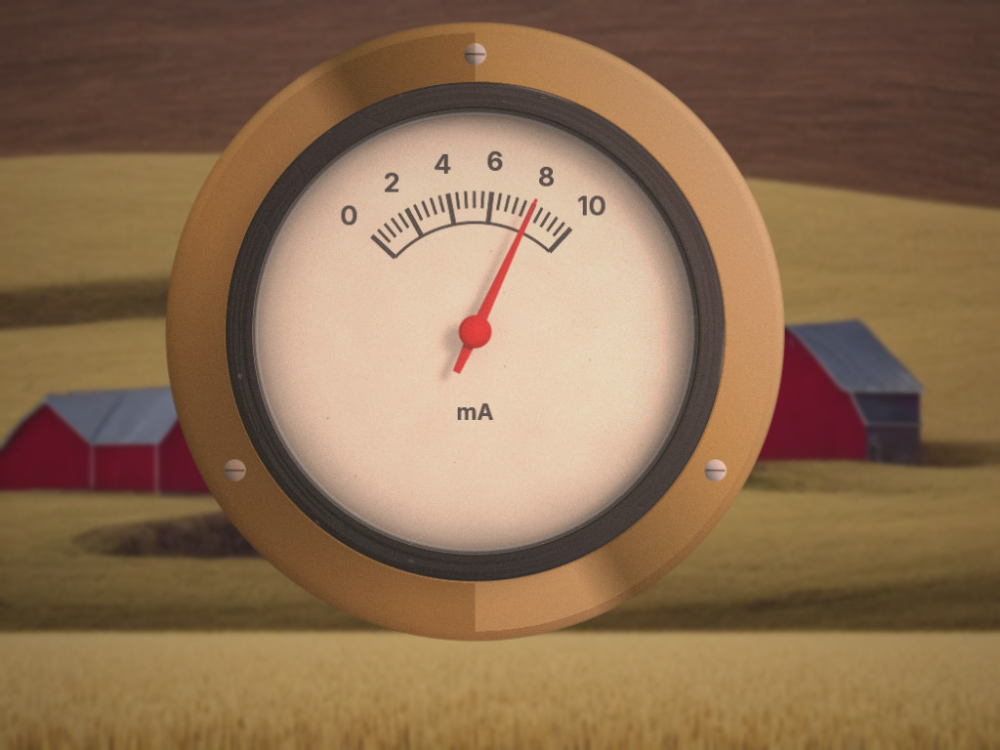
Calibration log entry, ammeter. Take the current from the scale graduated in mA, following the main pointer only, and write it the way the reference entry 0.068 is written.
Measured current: 8
